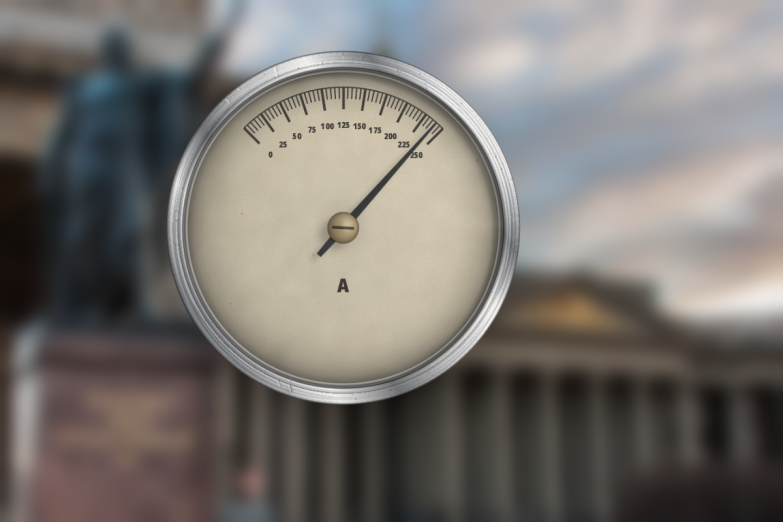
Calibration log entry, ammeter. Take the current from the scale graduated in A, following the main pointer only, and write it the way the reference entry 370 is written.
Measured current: 240
